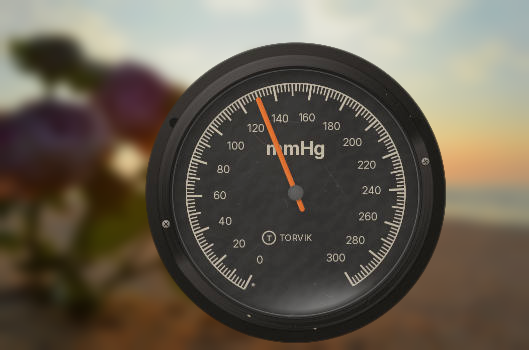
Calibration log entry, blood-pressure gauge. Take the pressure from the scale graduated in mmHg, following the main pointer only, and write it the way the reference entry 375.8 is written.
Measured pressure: 130
